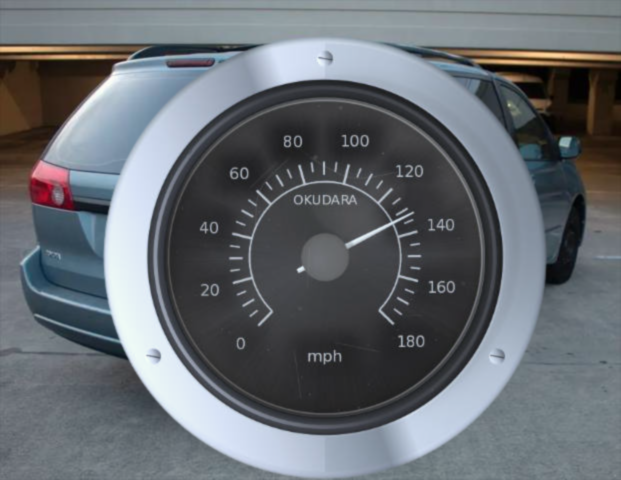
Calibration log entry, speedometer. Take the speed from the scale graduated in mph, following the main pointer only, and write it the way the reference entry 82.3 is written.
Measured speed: 132.5
